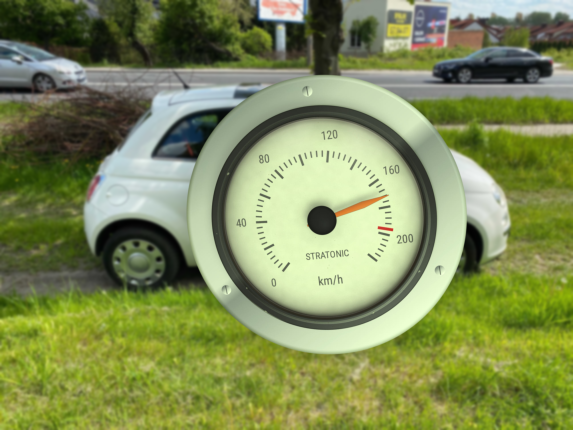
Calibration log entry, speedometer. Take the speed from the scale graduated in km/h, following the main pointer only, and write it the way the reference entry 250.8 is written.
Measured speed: 172
